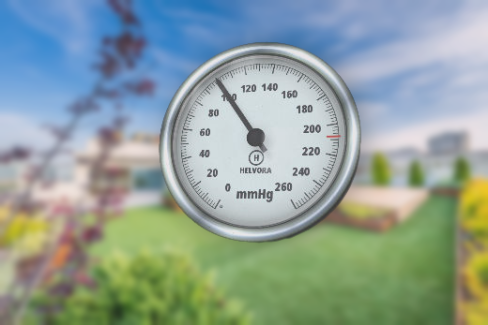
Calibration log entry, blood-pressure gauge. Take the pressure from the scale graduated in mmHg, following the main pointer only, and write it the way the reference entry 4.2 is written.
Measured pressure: 100
